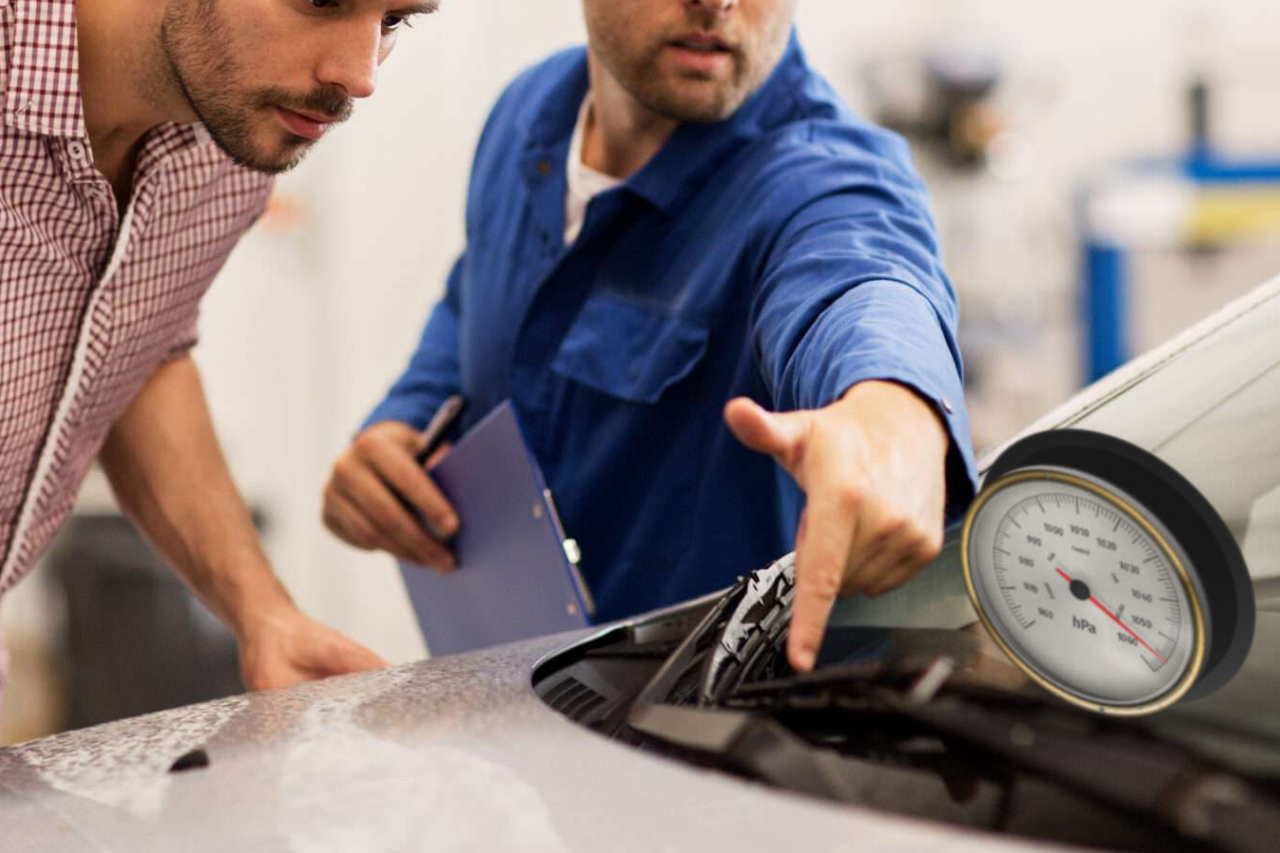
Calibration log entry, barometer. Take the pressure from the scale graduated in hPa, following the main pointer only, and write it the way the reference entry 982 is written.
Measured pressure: 1055
